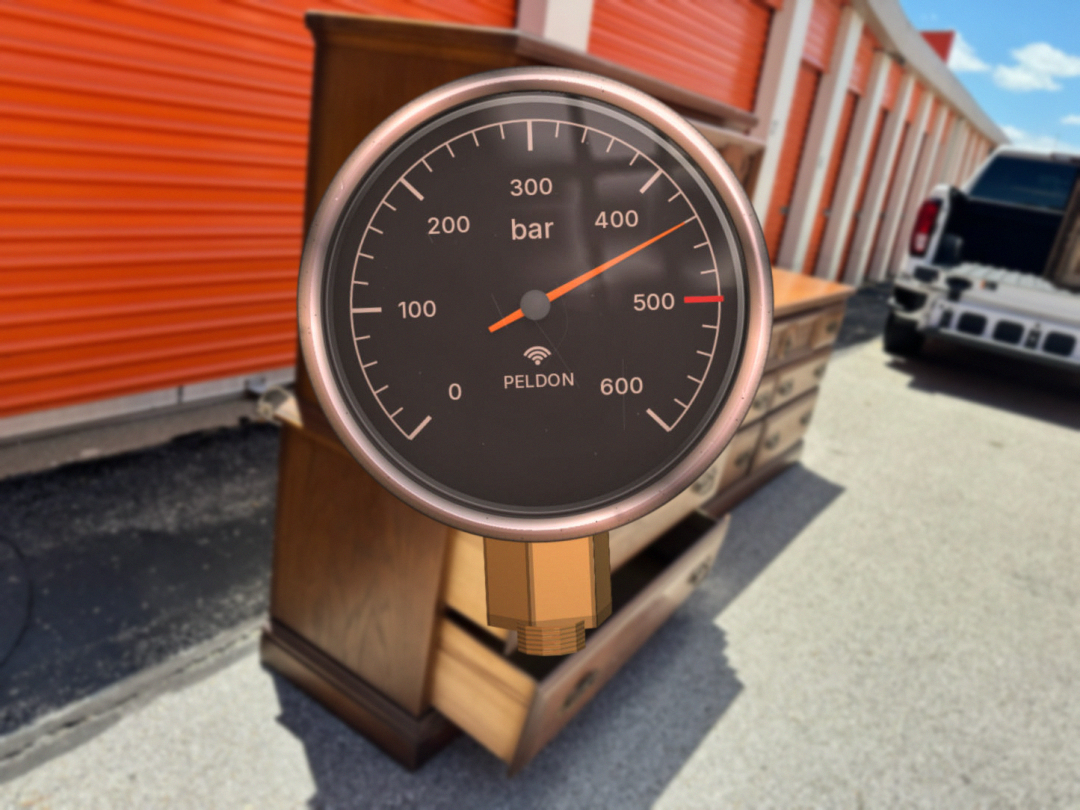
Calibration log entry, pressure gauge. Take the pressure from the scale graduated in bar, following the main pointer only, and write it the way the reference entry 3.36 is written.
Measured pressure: 440
